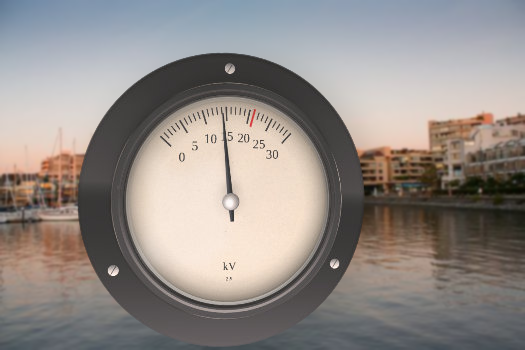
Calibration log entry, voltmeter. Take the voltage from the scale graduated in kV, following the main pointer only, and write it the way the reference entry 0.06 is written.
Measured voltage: 14
